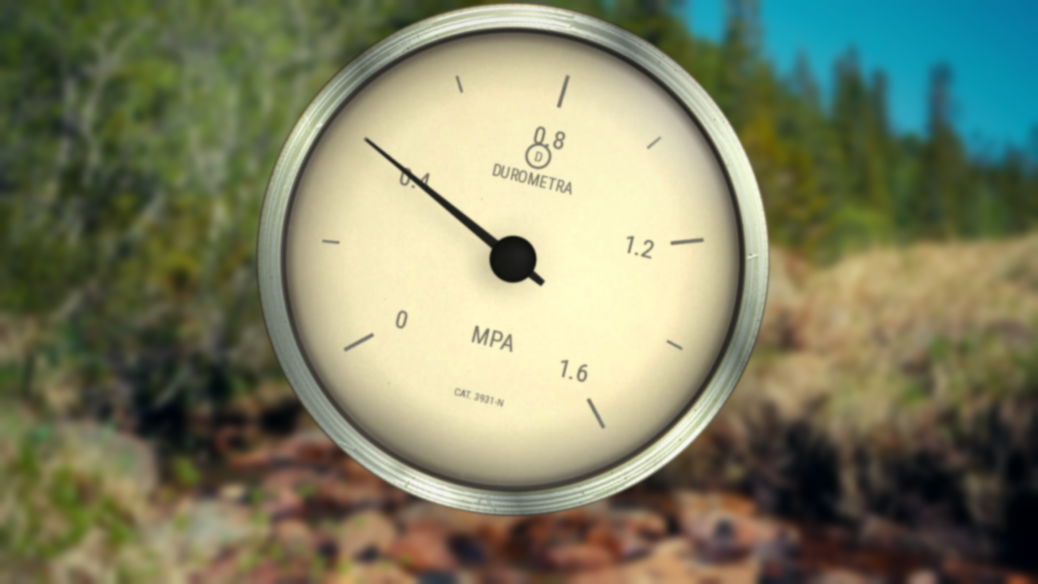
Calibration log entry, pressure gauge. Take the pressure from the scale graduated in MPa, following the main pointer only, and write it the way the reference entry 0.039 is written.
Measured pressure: 0.4
